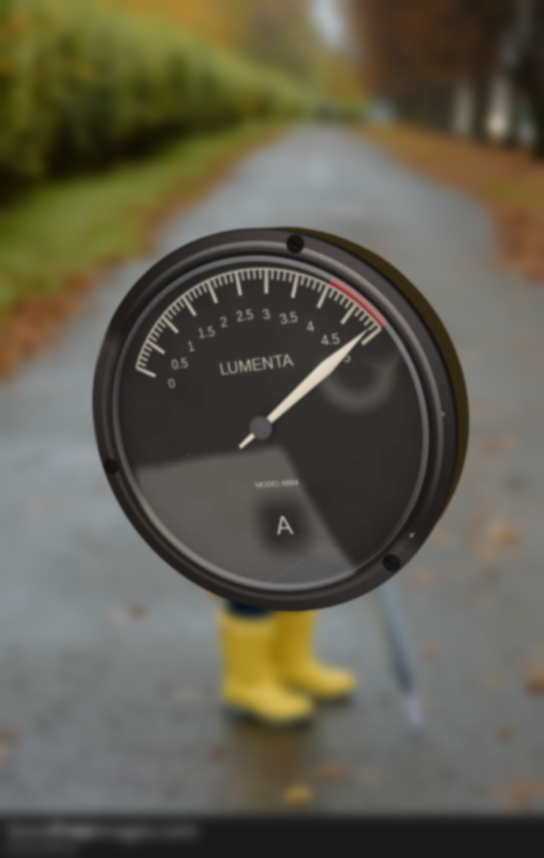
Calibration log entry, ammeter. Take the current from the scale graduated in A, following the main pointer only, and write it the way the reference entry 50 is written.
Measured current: 4.9
